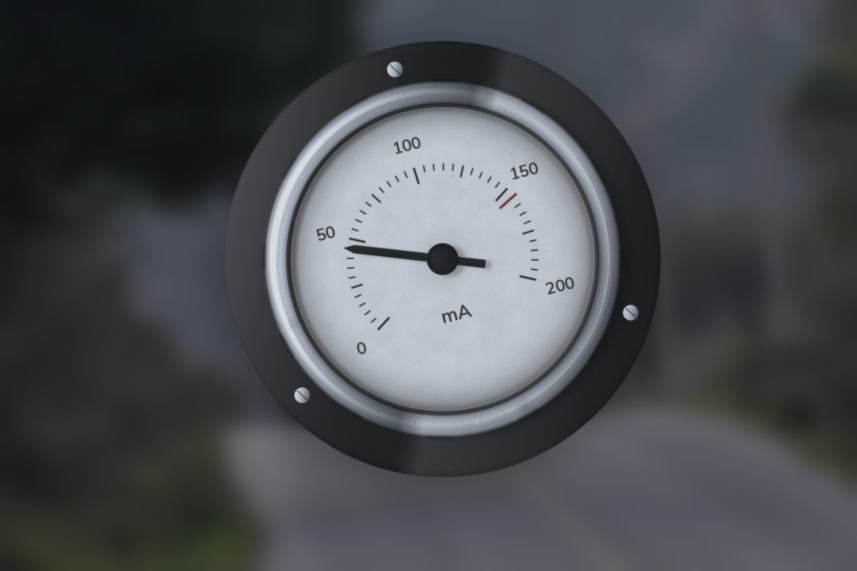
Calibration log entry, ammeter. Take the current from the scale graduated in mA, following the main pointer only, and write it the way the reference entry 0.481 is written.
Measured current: 45
